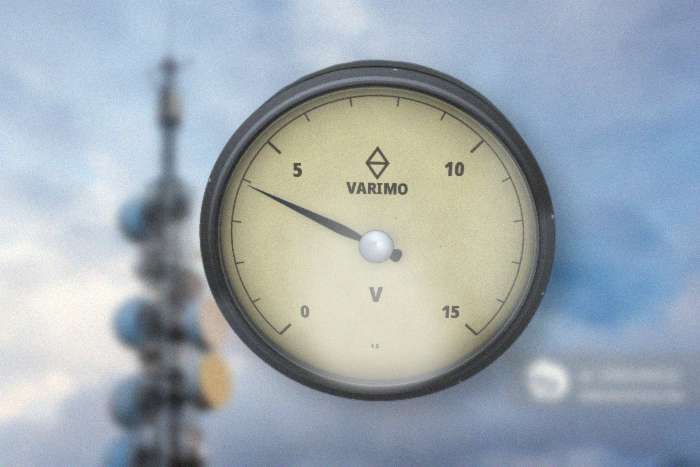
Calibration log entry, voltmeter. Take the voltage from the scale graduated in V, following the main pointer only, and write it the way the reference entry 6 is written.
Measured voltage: 4
